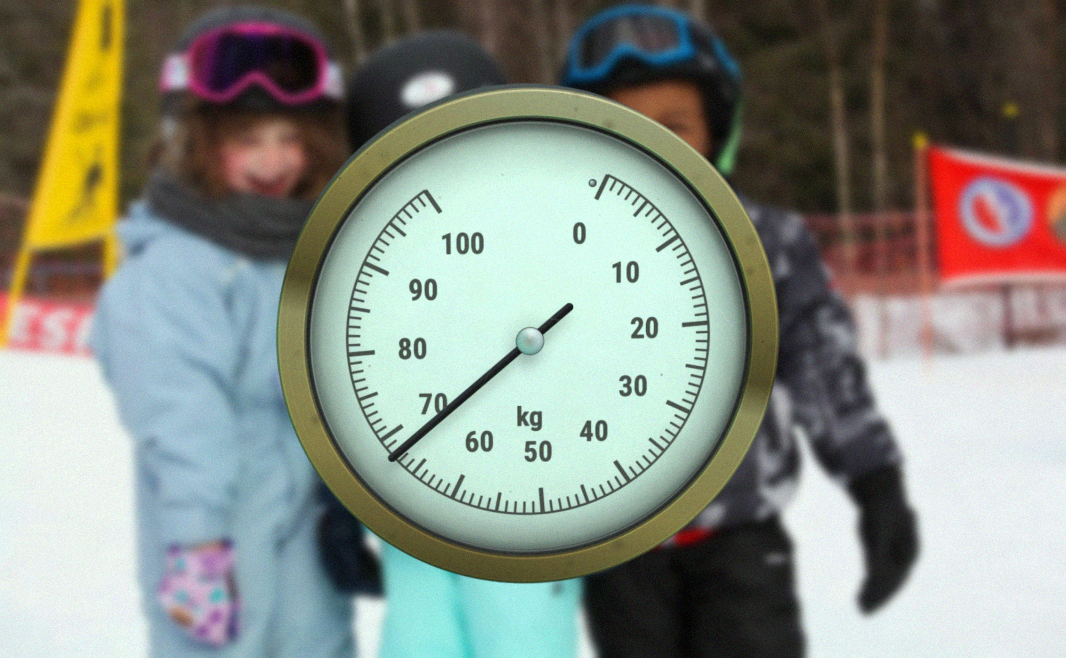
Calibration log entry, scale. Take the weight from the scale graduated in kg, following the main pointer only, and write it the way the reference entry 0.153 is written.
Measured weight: 68
